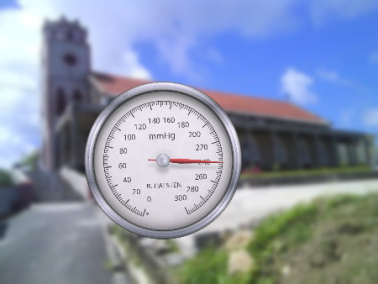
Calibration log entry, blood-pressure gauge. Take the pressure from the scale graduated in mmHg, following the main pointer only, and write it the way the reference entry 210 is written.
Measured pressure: 240
